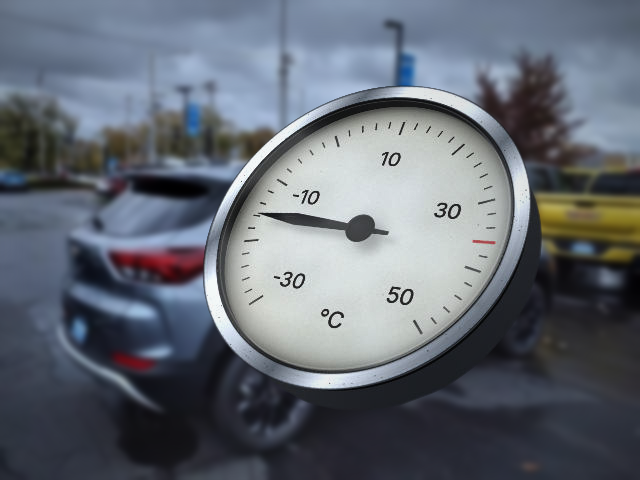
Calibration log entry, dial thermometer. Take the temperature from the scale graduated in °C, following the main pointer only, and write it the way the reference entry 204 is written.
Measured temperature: -16
